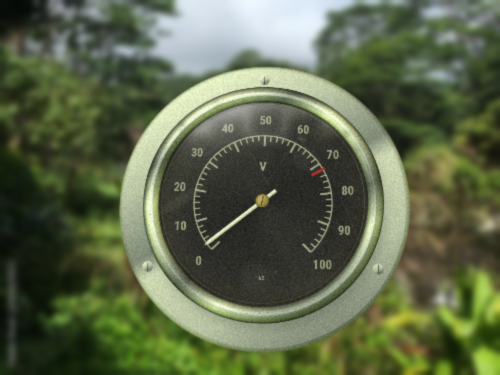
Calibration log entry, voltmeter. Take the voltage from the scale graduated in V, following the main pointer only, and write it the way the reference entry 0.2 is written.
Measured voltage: 2
